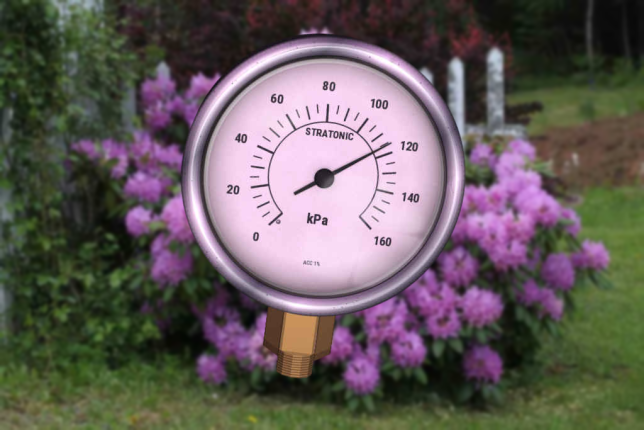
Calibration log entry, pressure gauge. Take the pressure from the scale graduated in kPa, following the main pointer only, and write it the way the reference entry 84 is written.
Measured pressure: 115
